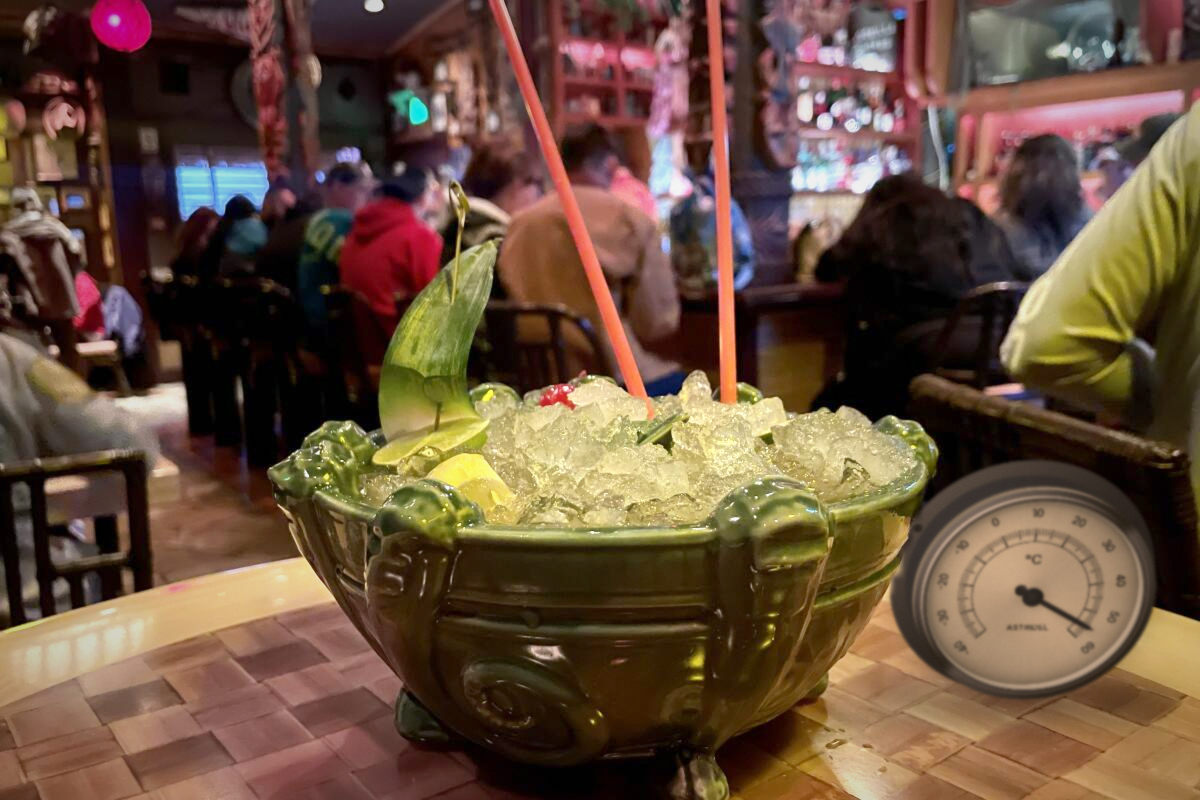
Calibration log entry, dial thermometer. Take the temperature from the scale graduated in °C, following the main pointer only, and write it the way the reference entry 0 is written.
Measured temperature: 55
